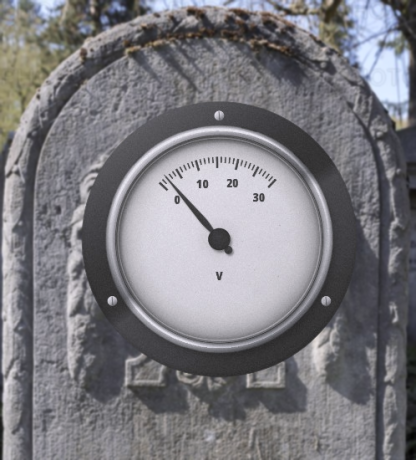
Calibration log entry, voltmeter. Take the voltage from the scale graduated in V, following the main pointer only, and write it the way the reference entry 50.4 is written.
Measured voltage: 2
